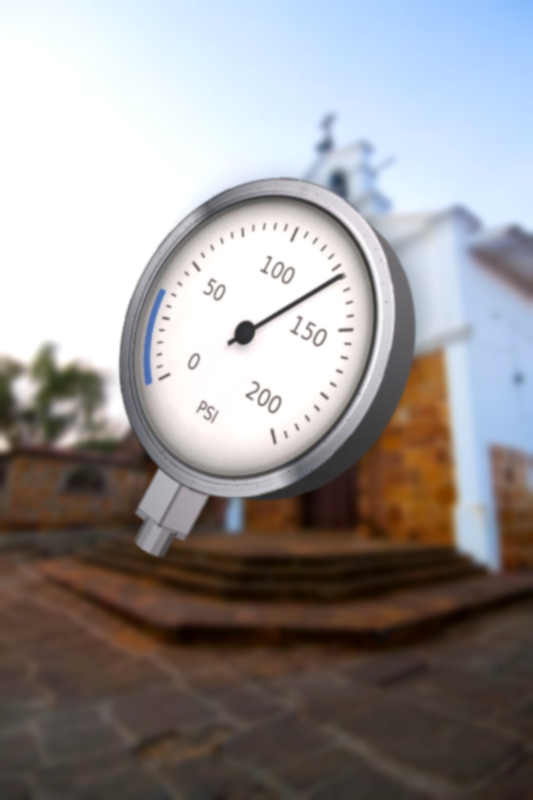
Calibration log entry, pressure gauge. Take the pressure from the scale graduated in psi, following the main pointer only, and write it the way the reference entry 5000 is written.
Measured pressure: 130
